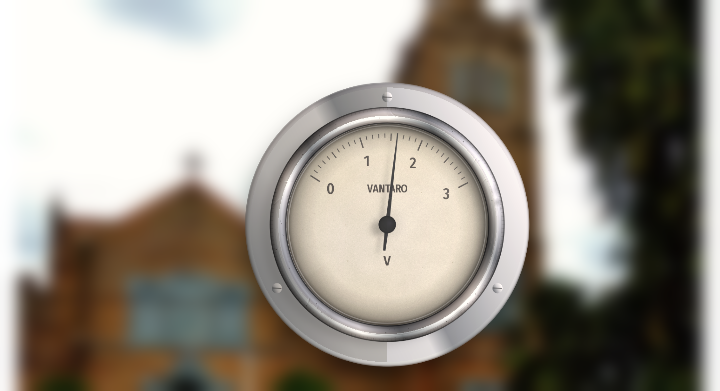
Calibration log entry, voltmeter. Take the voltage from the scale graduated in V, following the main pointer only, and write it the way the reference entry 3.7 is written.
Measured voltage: 1.6
